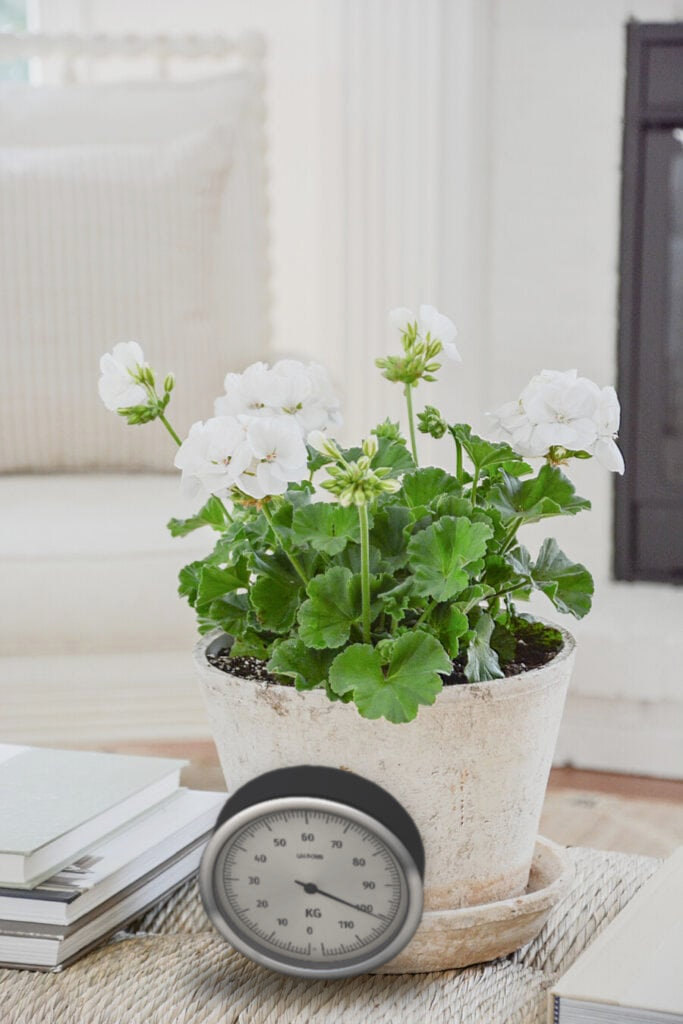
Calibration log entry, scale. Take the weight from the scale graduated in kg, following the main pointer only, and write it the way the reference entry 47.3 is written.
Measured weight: 100
